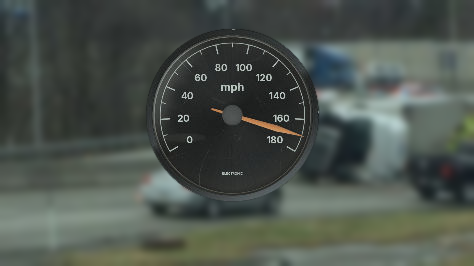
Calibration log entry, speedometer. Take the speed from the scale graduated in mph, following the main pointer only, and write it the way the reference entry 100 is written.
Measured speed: 170
